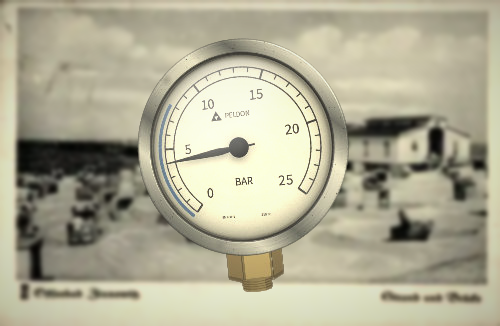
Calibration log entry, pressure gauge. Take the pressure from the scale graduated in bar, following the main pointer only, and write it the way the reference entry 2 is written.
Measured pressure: 4
